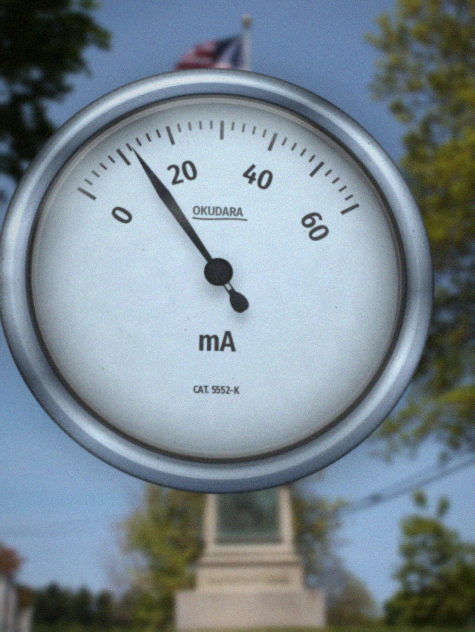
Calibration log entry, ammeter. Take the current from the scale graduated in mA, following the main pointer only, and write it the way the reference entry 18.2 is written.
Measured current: 12
